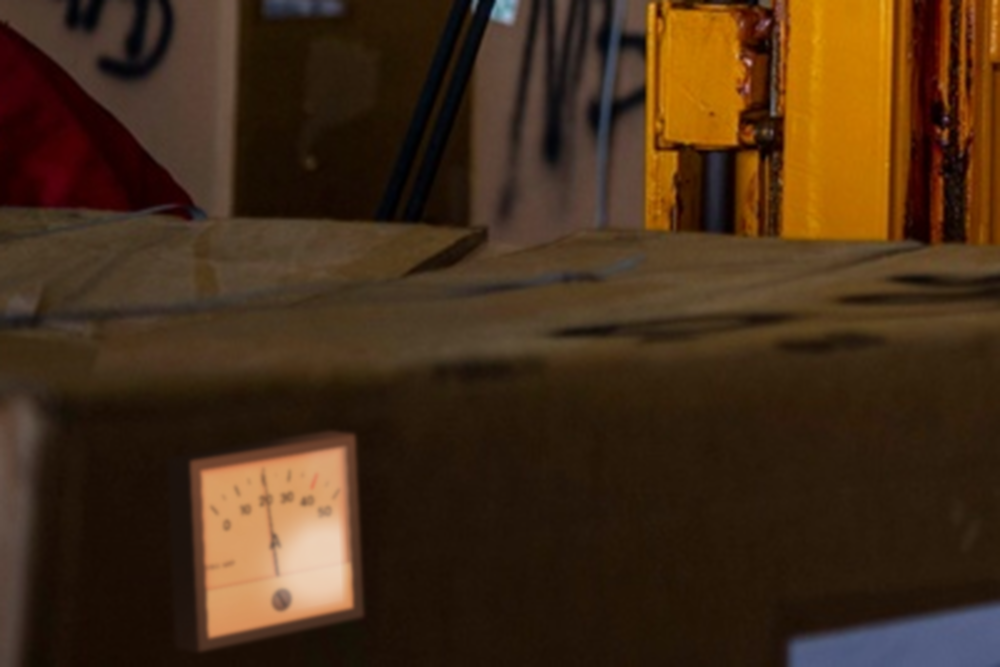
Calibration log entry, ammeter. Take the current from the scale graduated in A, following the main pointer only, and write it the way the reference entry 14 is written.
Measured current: 20
